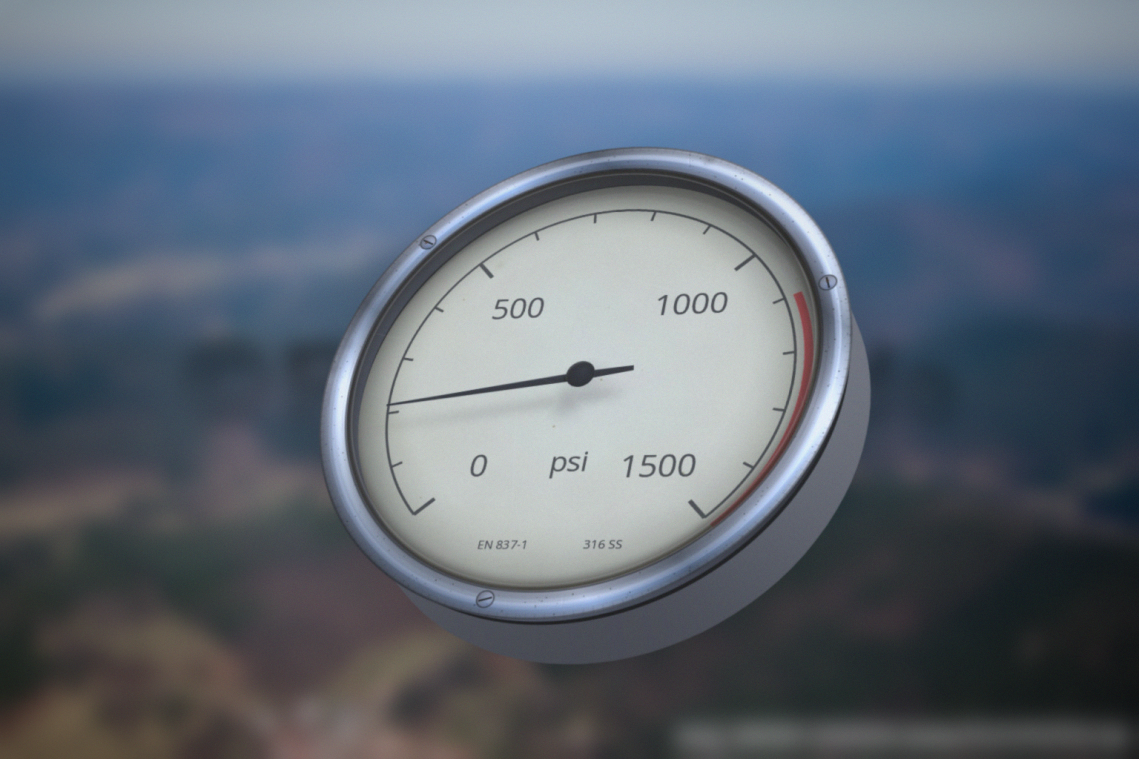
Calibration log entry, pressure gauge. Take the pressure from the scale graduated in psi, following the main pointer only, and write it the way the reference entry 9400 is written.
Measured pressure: 200
